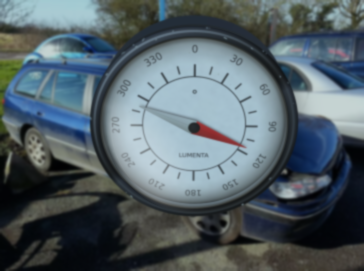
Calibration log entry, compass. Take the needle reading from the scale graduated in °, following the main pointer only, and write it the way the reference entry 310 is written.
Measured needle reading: 112.5
